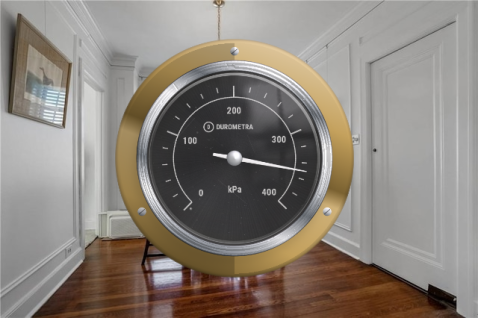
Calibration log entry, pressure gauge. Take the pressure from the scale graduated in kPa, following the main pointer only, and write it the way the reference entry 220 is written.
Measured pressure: 350
